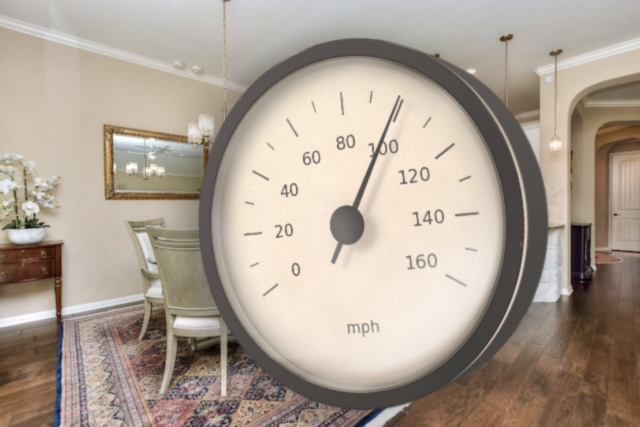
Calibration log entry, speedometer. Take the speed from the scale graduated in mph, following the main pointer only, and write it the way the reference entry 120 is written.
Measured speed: 100
